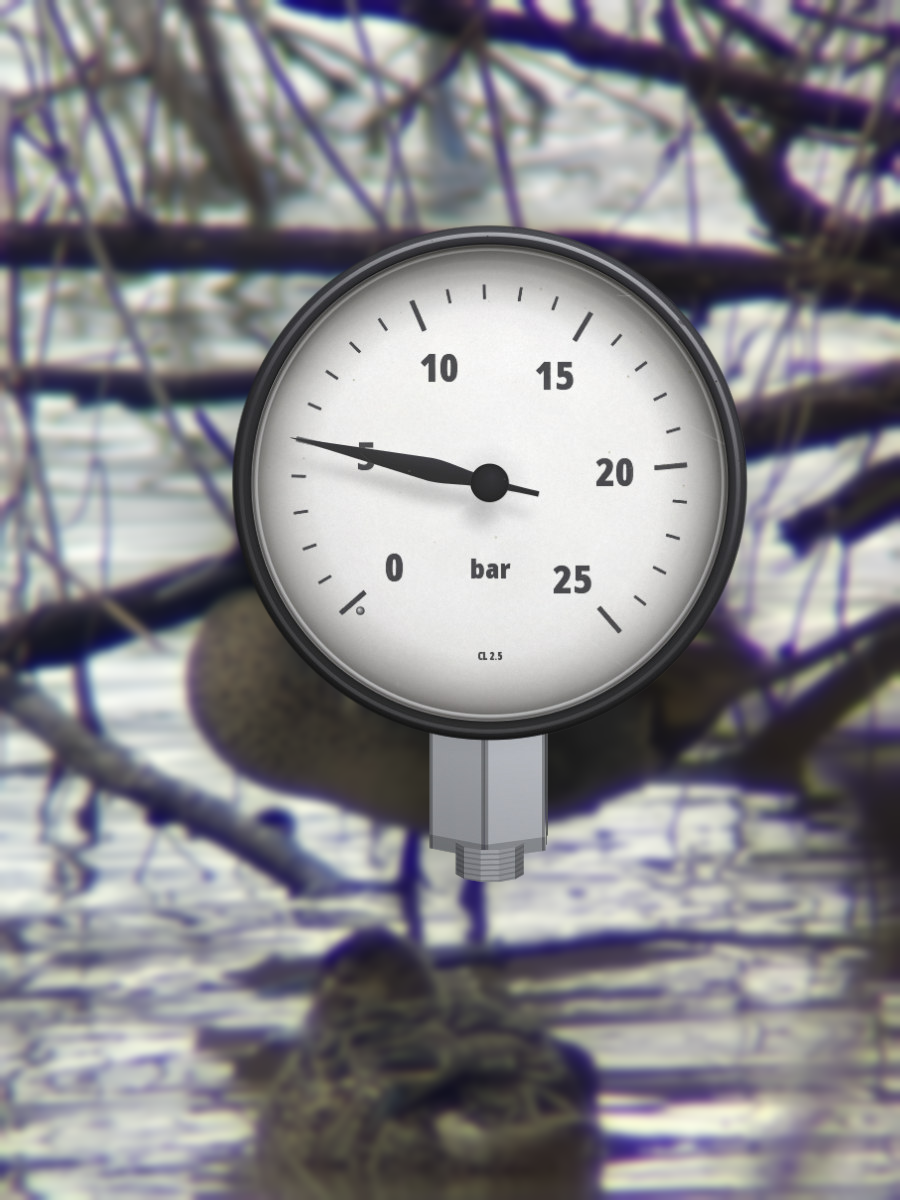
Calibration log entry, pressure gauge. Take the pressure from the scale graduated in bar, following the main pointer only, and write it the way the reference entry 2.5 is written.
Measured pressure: 5
